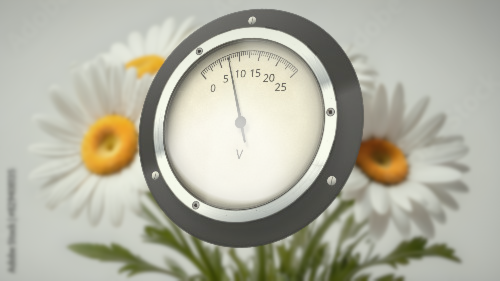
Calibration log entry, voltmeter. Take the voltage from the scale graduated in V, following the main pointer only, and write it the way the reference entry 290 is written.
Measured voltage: 7.5
